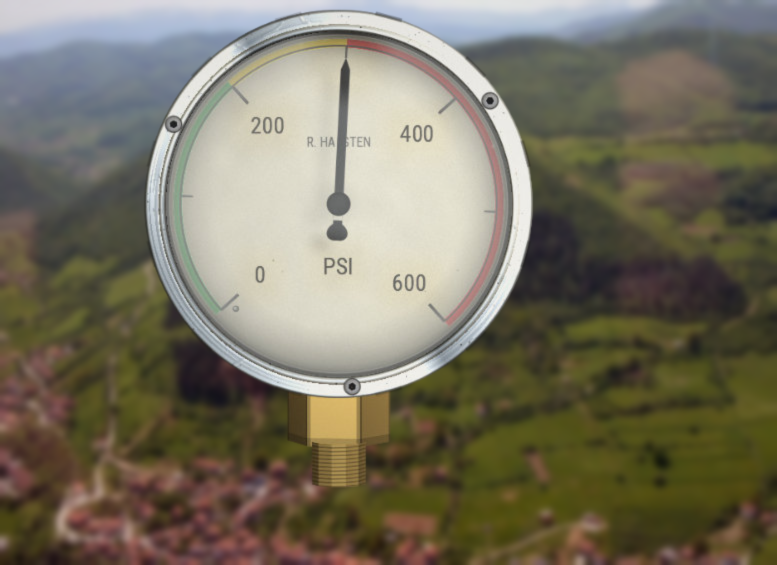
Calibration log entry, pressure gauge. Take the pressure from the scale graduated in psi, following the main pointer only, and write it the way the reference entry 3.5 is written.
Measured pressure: 300
